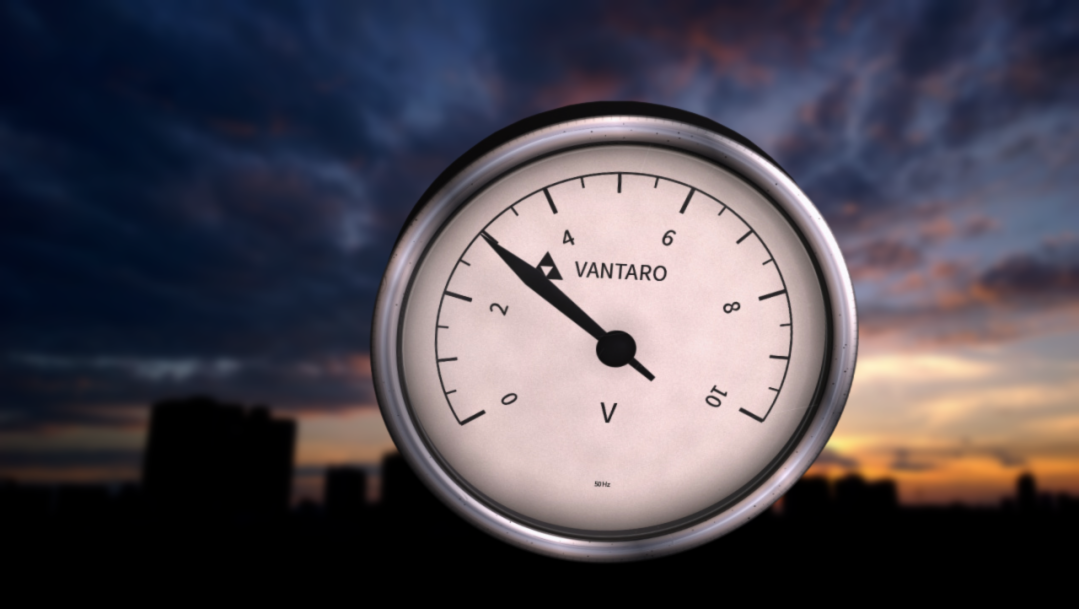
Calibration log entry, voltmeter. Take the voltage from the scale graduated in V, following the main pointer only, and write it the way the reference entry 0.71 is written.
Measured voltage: 3
